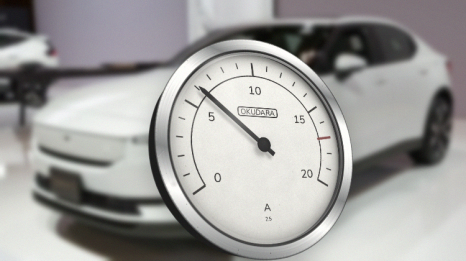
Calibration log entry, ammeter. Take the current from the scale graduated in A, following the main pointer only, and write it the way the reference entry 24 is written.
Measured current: 6
